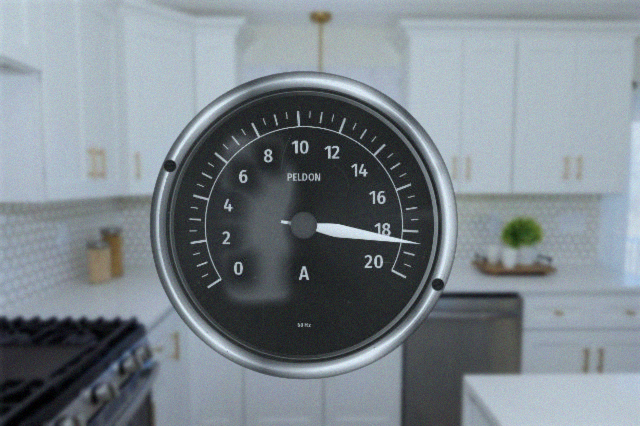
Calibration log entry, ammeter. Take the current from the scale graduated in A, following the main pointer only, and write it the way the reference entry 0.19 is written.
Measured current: 18.5
